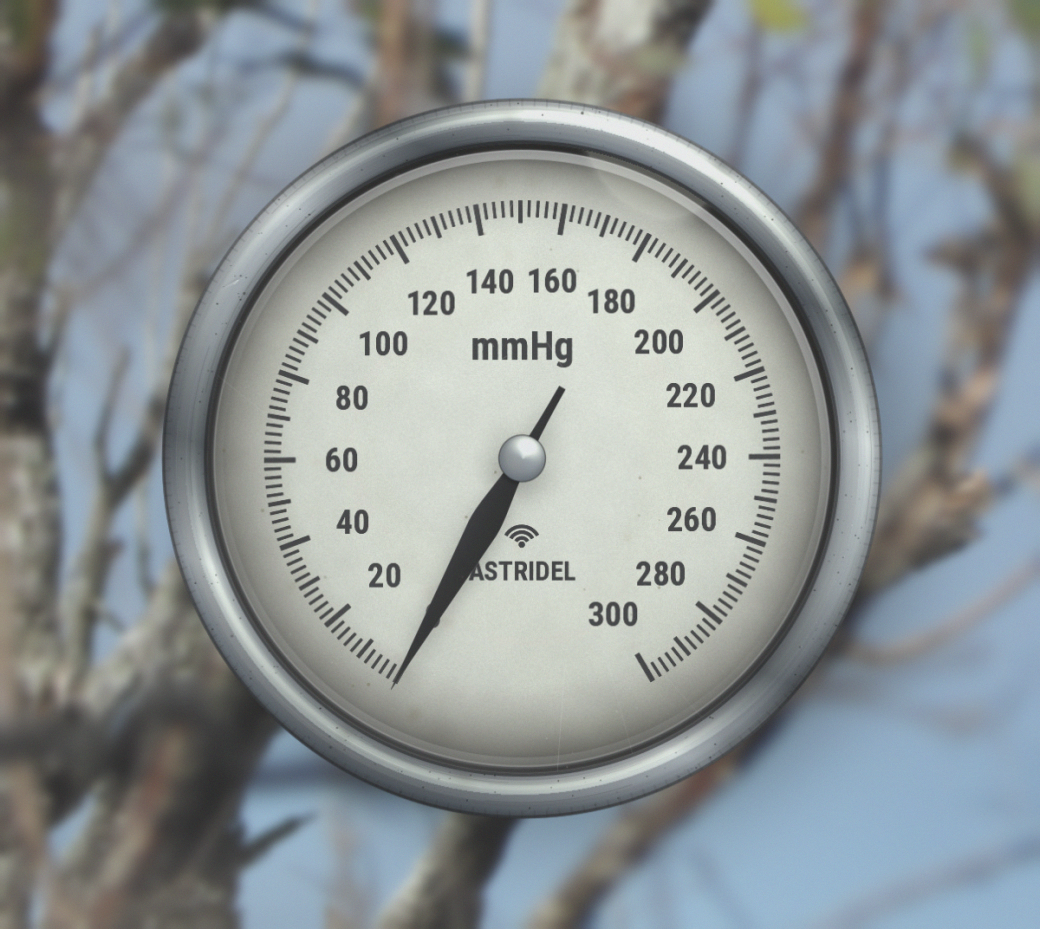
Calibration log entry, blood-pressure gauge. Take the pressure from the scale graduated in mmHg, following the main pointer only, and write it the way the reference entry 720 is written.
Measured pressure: 0
